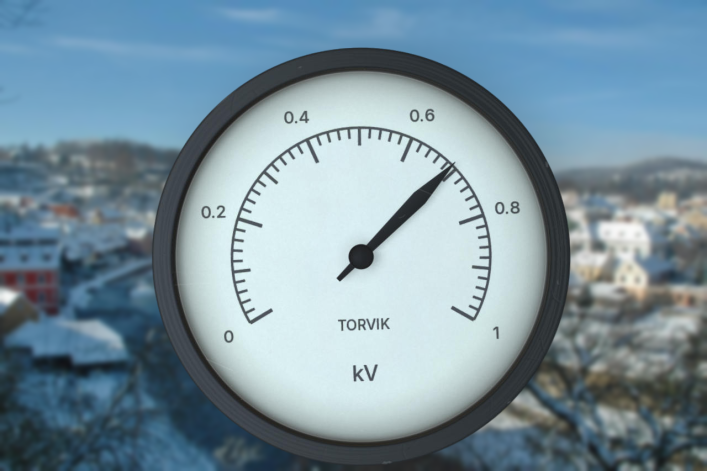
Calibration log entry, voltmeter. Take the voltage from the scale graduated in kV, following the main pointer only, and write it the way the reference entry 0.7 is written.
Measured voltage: 0.69
